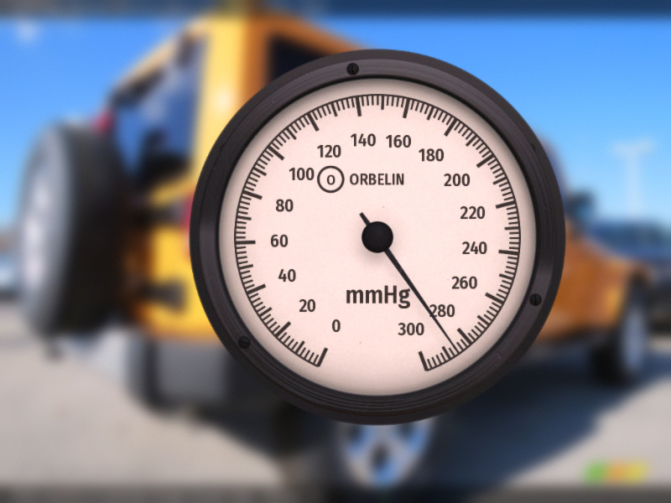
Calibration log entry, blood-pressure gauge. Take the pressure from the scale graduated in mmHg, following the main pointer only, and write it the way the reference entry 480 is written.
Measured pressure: 286
